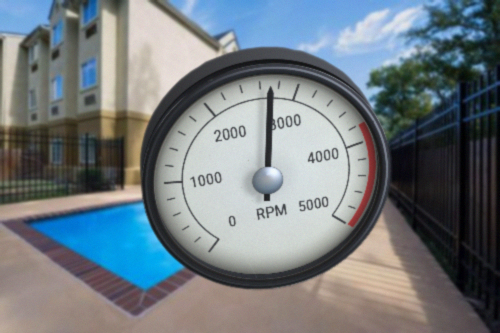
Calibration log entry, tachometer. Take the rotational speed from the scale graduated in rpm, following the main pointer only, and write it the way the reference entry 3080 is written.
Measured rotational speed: 2700
